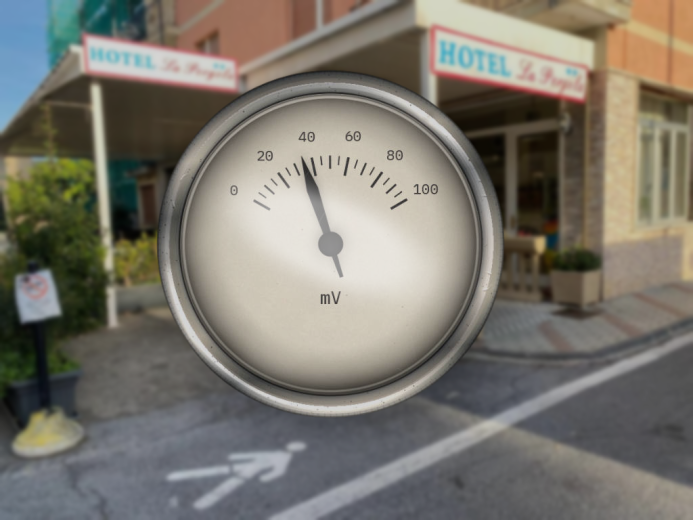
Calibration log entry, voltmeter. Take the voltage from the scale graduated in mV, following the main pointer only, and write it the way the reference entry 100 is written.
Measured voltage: 35
